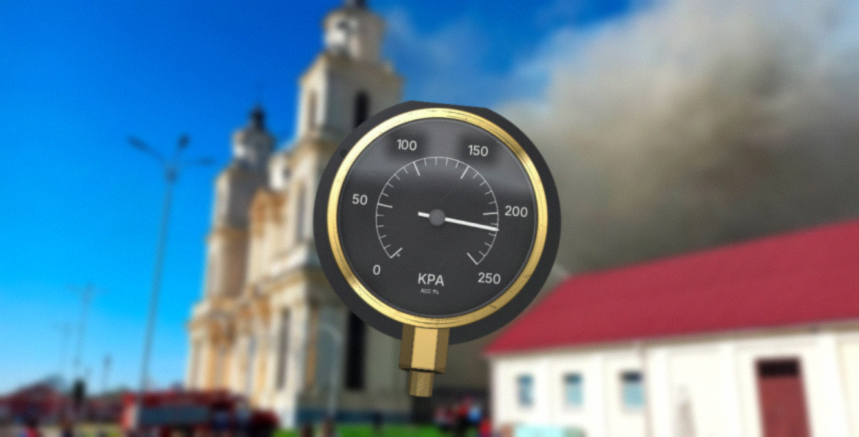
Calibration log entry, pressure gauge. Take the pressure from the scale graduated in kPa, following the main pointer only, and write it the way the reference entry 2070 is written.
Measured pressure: 215
